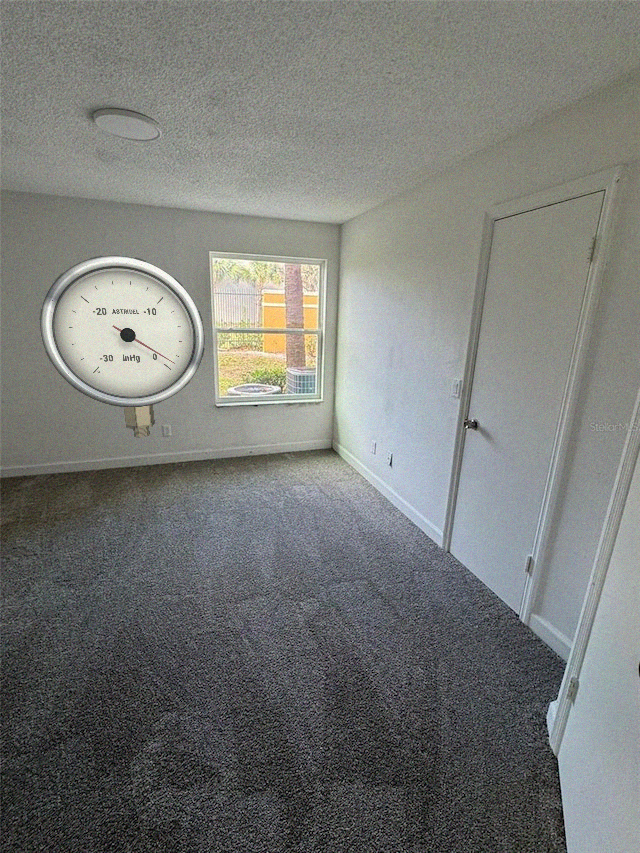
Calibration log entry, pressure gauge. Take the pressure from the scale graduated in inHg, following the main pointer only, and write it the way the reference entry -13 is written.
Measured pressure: -1
